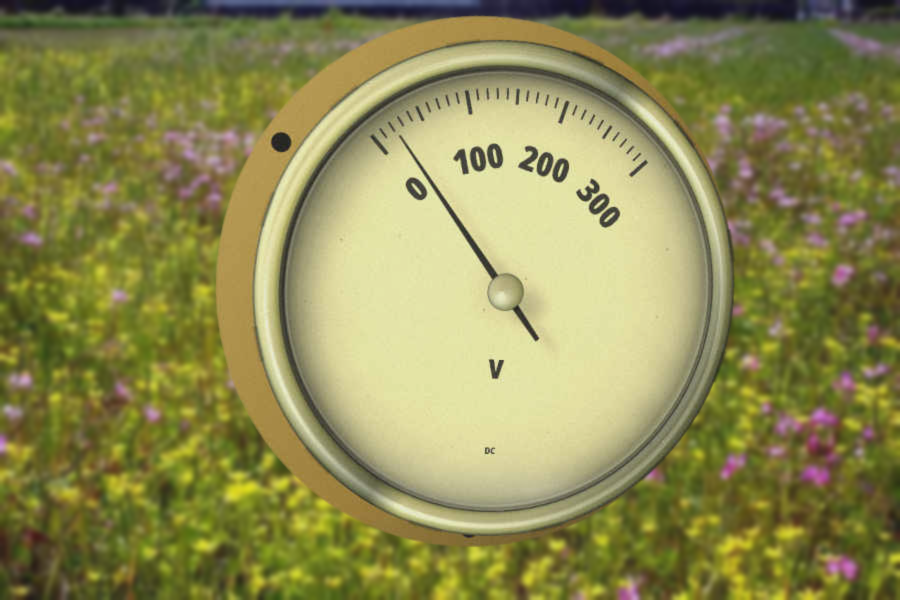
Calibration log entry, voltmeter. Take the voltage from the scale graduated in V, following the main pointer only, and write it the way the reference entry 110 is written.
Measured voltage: 20
